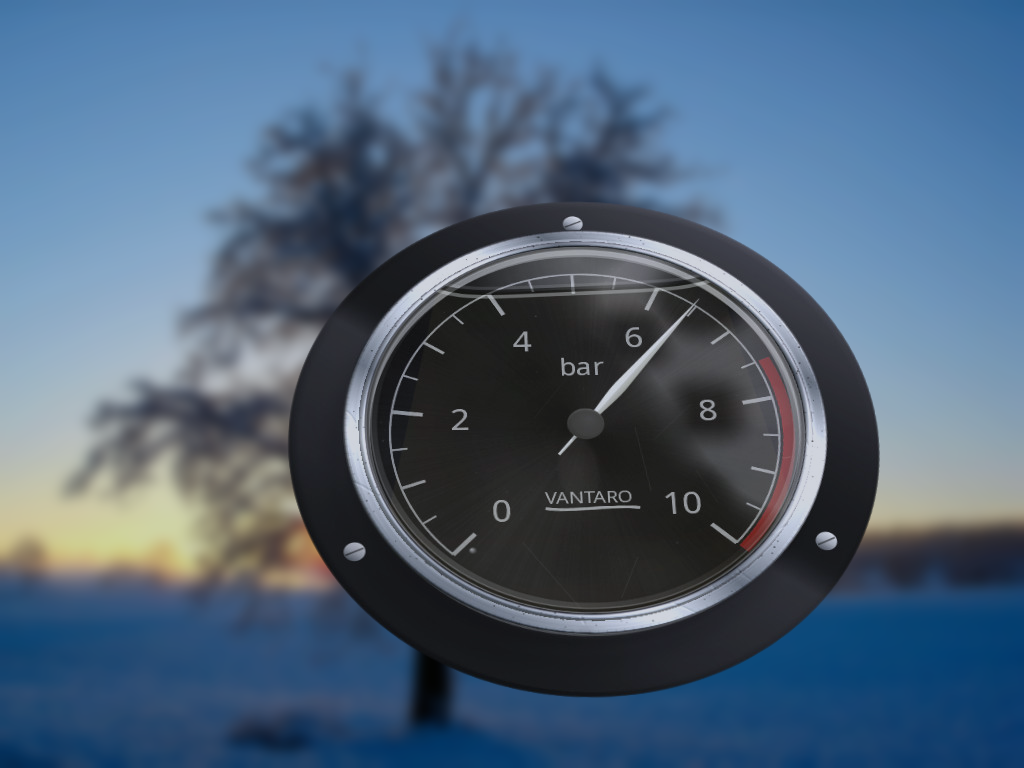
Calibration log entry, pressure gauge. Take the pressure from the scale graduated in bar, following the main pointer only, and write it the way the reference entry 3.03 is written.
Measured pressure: 6.5
